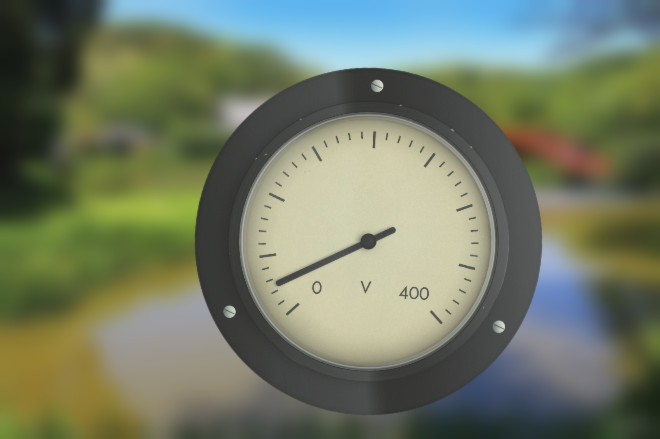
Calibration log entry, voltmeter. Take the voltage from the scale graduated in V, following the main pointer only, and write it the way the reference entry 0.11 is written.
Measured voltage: 25
